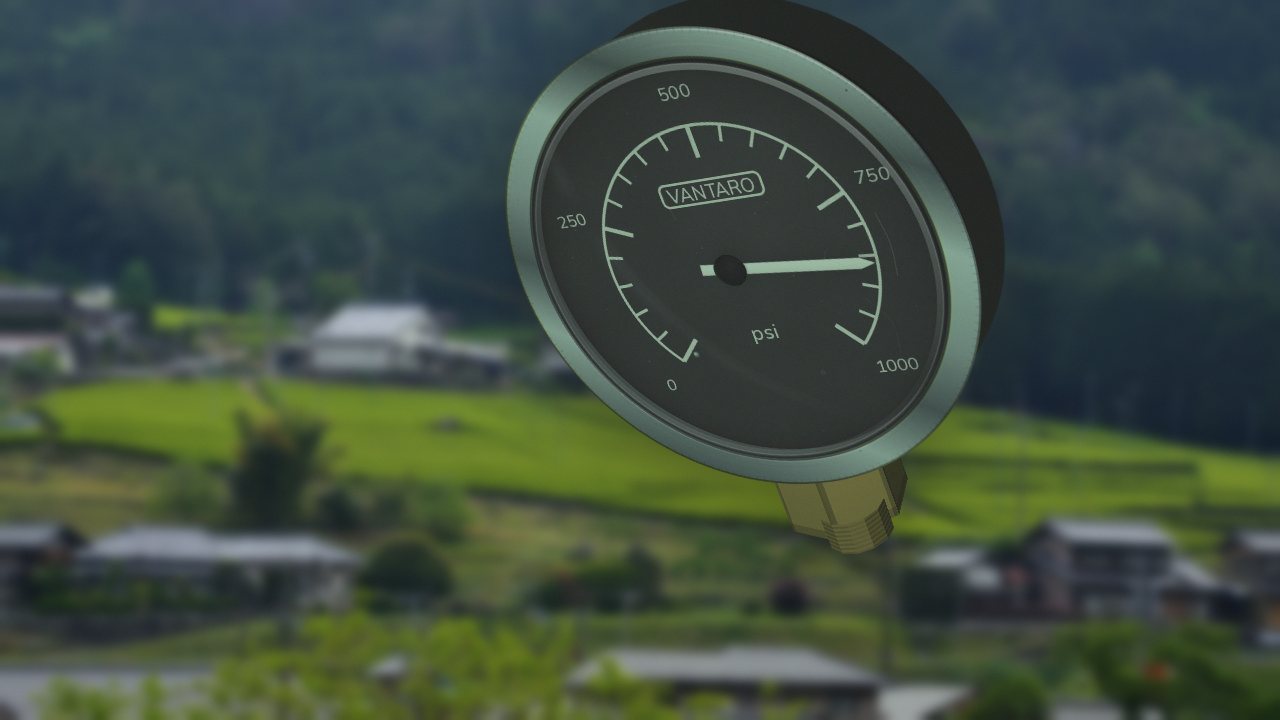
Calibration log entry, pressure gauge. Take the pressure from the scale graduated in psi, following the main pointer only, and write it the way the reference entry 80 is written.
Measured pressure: 850
